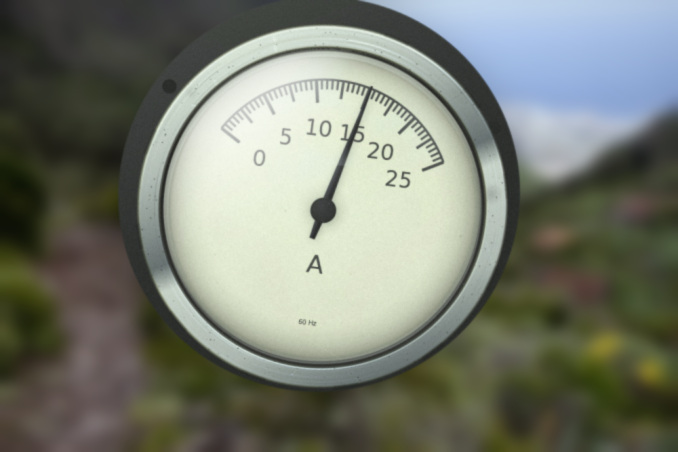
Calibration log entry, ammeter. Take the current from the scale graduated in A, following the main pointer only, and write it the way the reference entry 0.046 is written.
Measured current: 15
